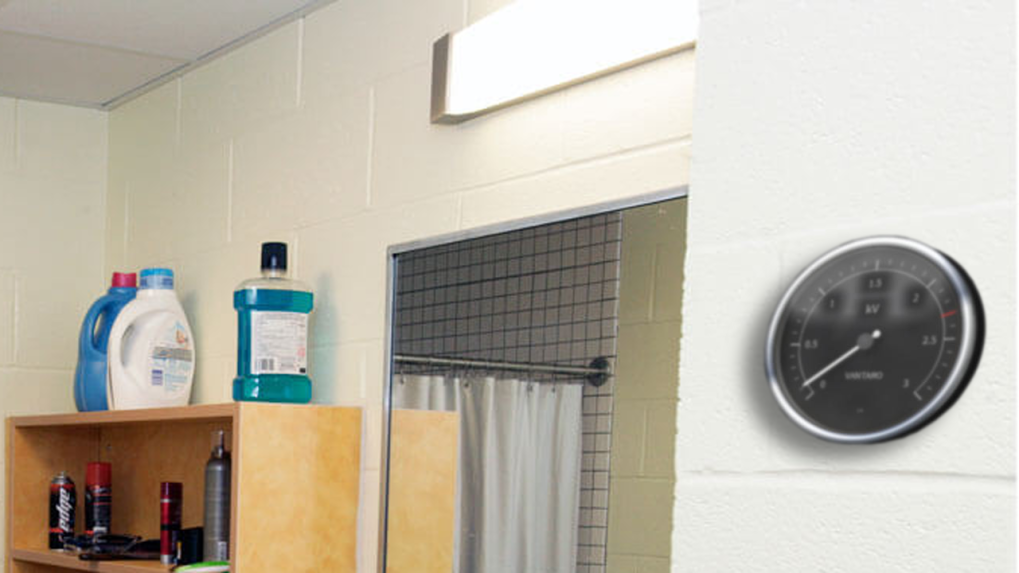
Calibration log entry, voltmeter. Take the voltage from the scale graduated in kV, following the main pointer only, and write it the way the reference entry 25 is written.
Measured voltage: 0.1
